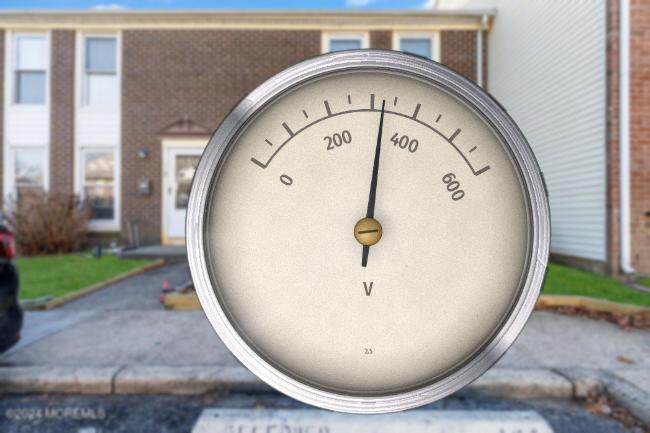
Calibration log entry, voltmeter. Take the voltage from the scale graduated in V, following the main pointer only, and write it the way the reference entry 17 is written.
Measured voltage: 325
